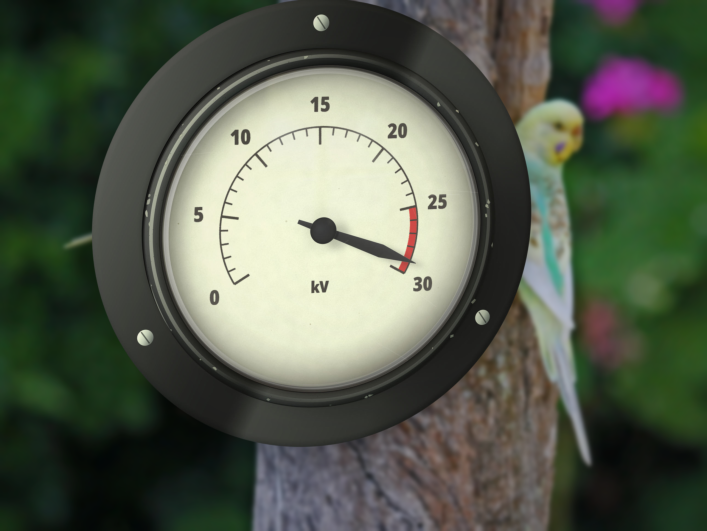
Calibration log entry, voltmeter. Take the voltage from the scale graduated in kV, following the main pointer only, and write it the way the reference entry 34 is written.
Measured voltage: 29
